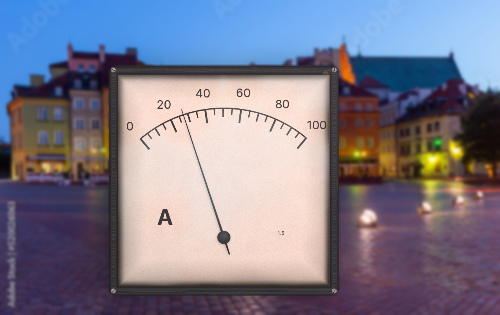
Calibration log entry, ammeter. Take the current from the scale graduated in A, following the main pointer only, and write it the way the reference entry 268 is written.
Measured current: 27.5
